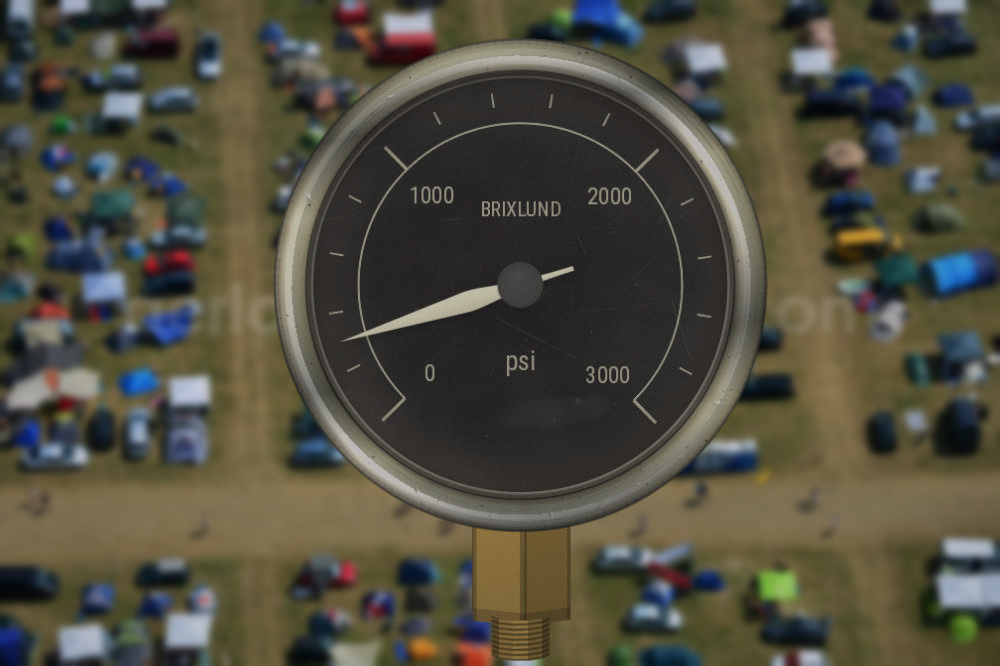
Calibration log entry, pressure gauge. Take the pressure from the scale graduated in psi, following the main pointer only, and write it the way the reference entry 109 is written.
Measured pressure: 300
